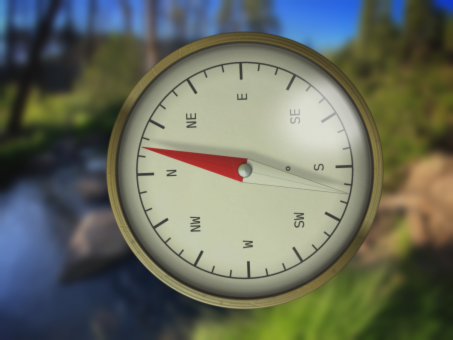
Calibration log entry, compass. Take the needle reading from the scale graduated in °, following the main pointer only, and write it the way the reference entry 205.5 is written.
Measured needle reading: 15
